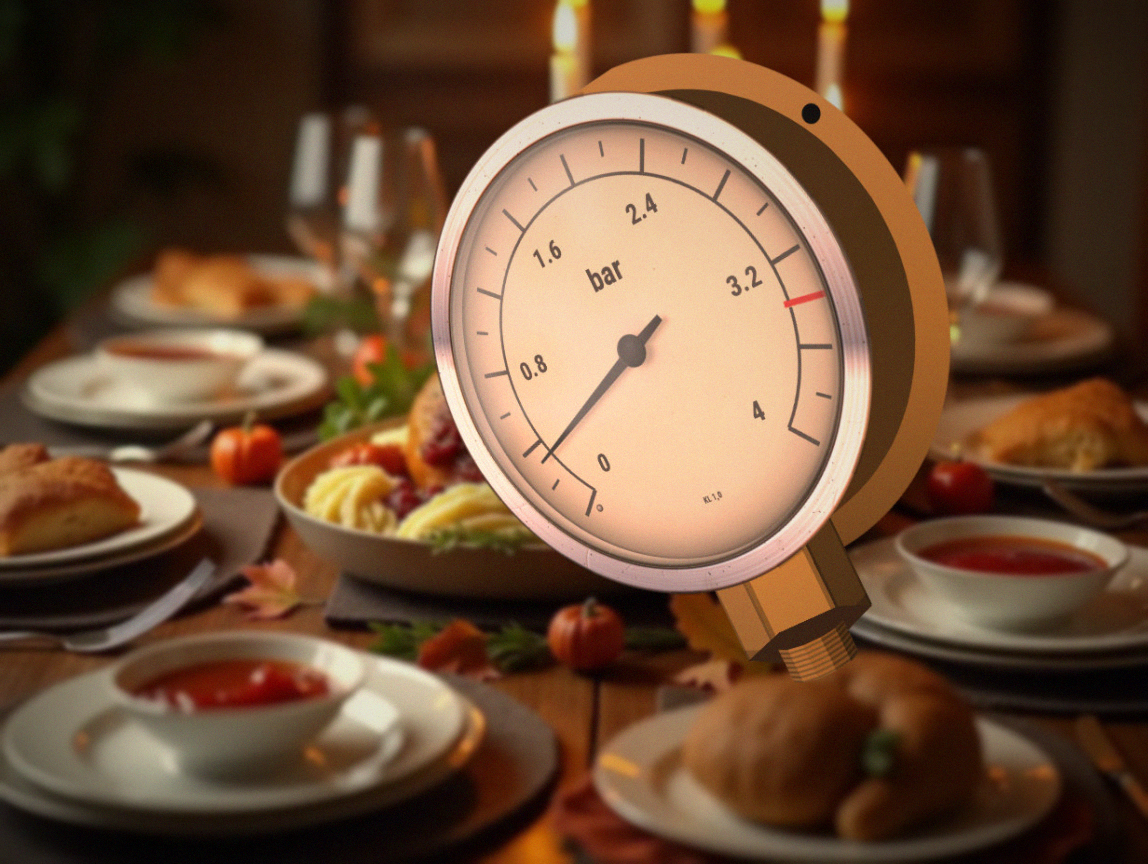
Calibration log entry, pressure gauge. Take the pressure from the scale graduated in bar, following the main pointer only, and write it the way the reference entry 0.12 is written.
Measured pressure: 0.3
